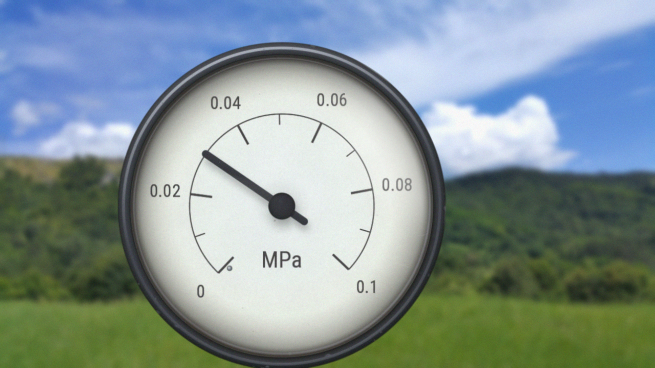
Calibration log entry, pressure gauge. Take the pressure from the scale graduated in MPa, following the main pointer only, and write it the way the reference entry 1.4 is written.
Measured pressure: 0.03
